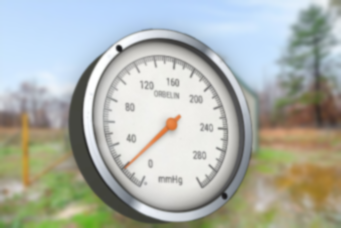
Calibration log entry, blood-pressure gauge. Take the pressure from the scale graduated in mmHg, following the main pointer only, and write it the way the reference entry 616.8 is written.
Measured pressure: 20
